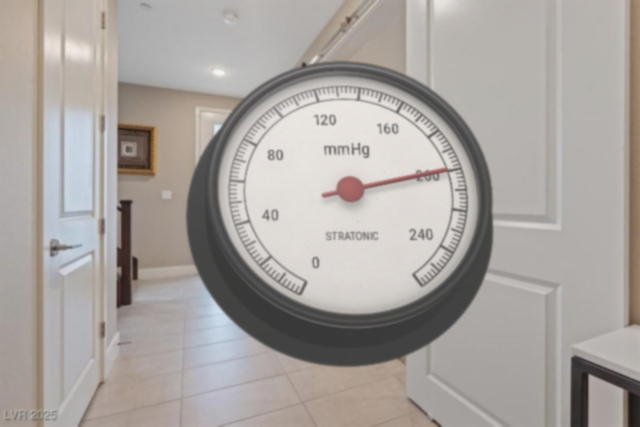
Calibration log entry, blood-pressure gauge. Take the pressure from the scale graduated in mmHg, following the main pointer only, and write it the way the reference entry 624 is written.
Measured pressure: 200
